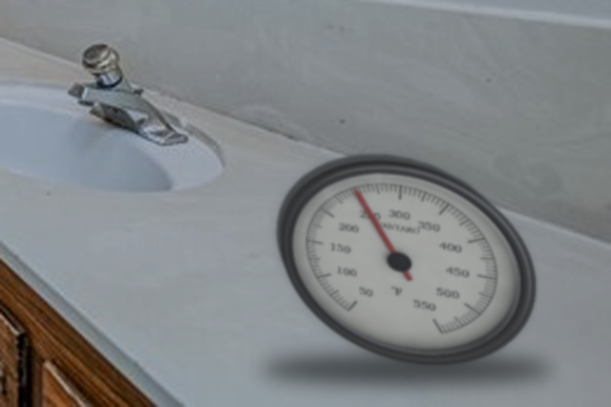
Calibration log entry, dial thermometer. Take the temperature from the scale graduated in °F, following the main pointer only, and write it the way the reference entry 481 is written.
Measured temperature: 250
